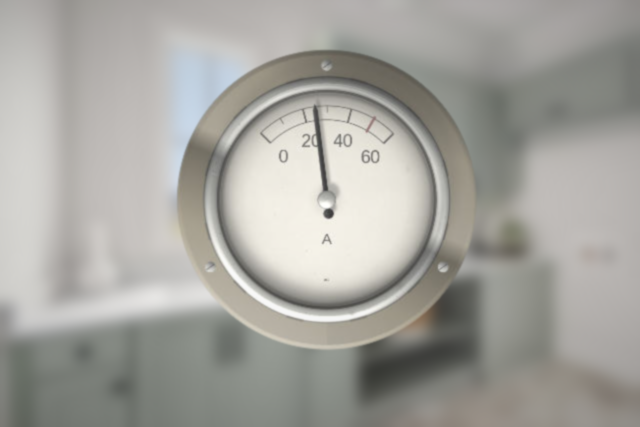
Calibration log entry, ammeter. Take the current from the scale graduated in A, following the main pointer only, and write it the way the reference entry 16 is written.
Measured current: 25
